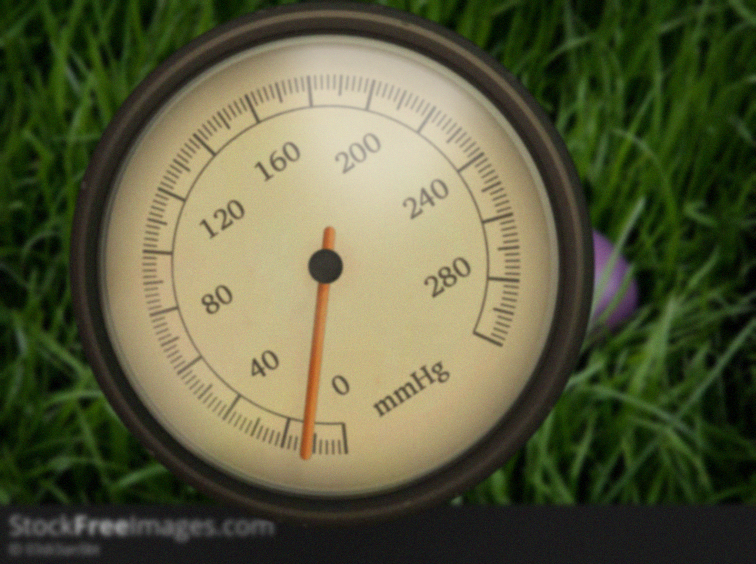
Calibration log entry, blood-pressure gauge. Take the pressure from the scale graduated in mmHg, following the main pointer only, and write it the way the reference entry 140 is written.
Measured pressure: 12
